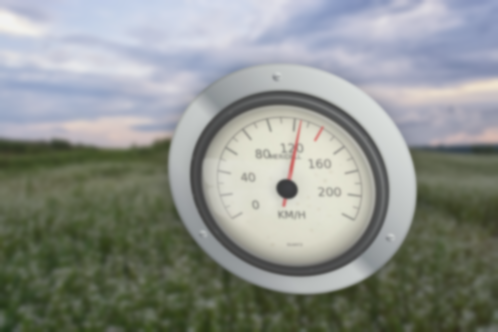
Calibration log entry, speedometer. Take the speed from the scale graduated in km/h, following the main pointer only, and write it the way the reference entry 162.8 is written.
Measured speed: 125
